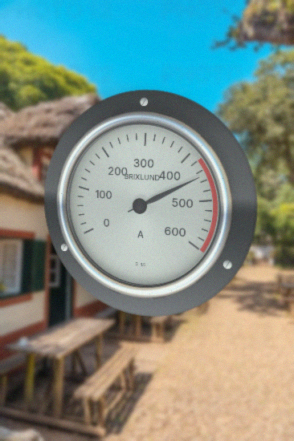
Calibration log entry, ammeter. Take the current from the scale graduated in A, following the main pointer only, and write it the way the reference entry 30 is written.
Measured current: 450
